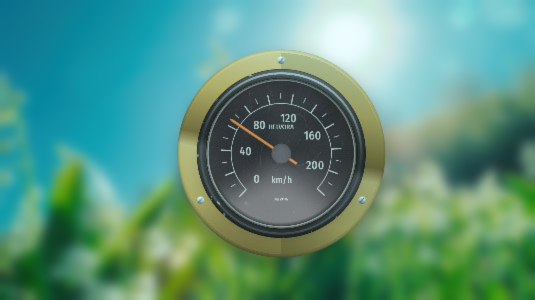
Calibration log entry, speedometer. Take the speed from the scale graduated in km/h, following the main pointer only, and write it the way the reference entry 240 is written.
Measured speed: 65
